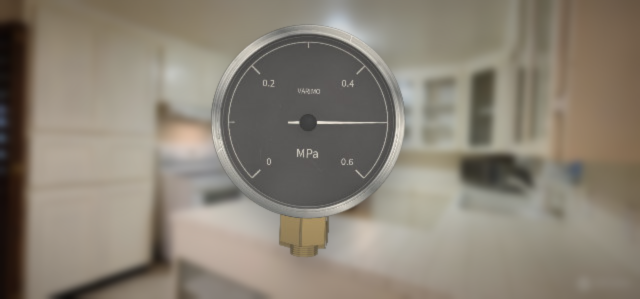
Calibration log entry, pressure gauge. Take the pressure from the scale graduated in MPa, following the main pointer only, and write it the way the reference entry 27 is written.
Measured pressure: 0.5
